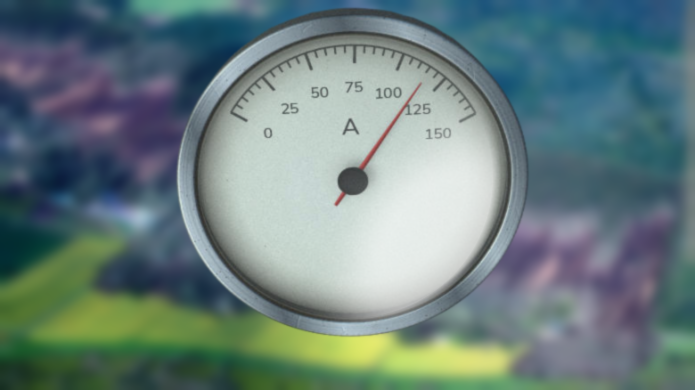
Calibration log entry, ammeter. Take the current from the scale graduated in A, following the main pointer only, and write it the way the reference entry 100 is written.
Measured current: 115
